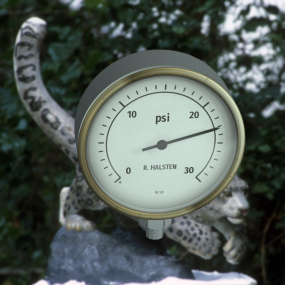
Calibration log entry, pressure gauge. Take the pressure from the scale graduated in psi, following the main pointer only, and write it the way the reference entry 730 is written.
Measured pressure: 23
